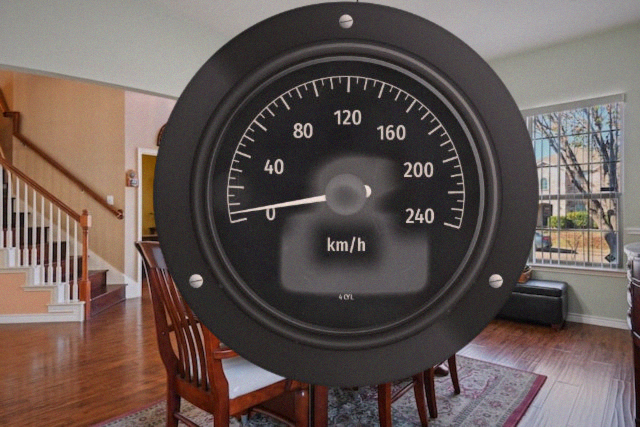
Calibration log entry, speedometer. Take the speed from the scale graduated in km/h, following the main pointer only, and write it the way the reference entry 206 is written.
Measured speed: 5
